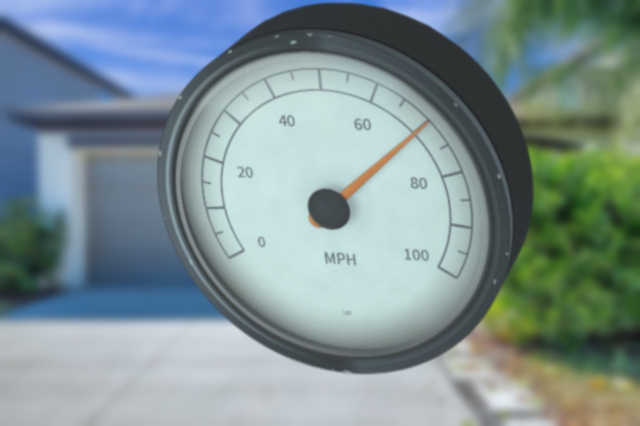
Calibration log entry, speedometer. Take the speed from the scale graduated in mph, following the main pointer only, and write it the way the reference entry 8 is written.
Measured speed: 70
